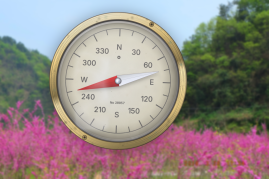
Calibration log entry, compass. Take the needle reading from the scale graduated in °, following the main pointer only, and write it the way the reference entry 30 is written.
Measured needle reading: 255
